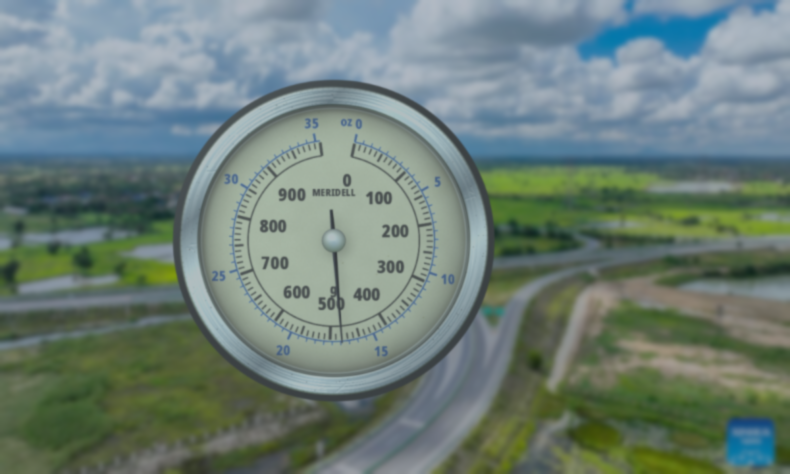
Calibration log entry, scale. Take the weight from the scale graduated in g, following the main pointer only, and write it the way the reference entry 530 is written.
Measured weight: 480
